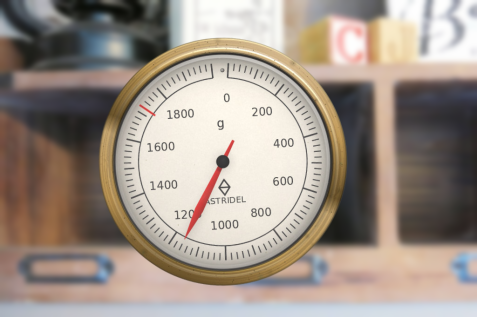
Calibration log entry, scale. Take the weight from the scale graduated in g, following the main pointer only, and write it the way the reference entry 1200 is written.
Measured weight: 1160
